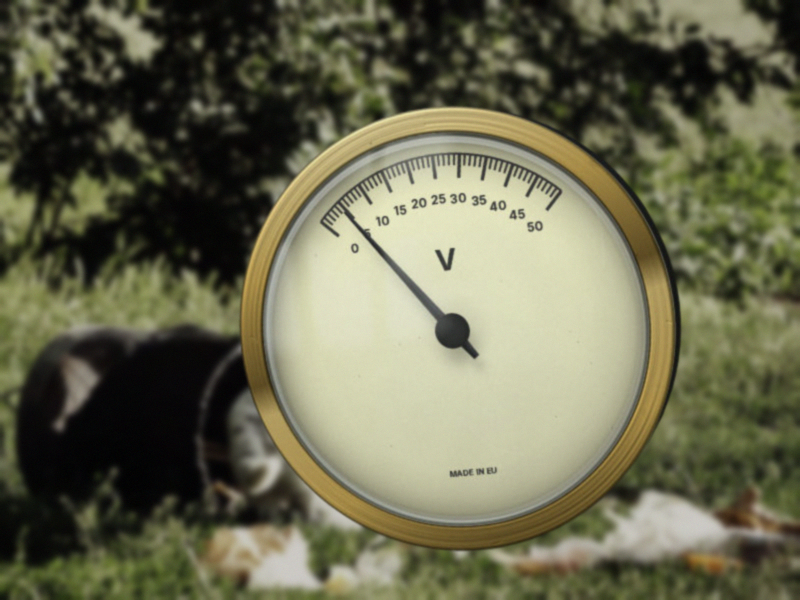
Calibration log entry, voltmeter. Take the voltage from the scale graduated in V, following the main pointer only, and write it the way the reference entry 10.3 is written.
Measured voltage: 5
